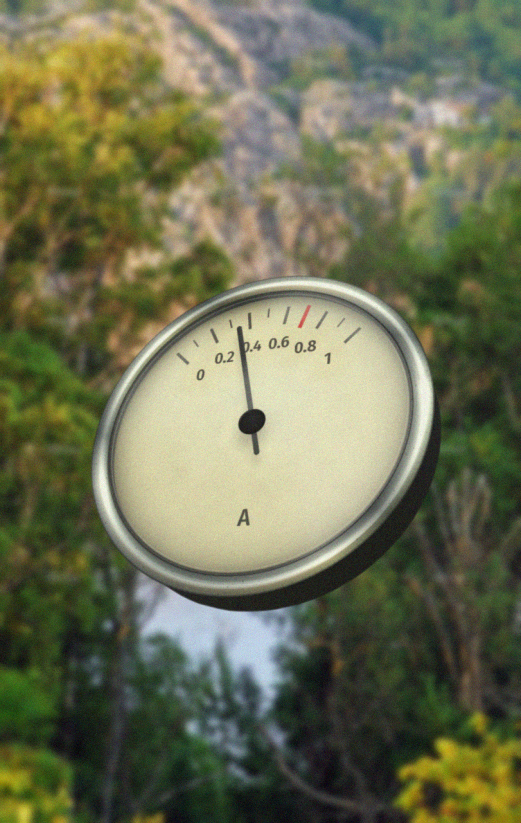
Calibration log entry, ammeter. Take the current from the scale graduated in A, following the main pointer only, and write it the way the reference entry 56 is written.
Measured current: 0.35
